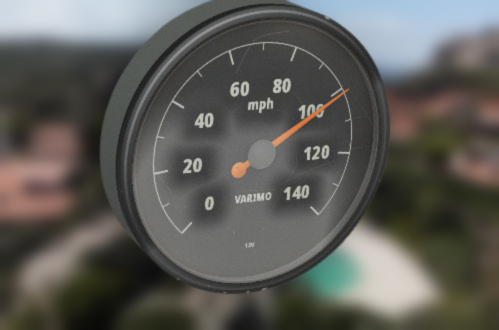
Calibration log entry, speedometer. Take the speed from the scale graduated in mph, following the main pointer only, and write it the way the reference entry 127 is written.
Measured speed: 100
